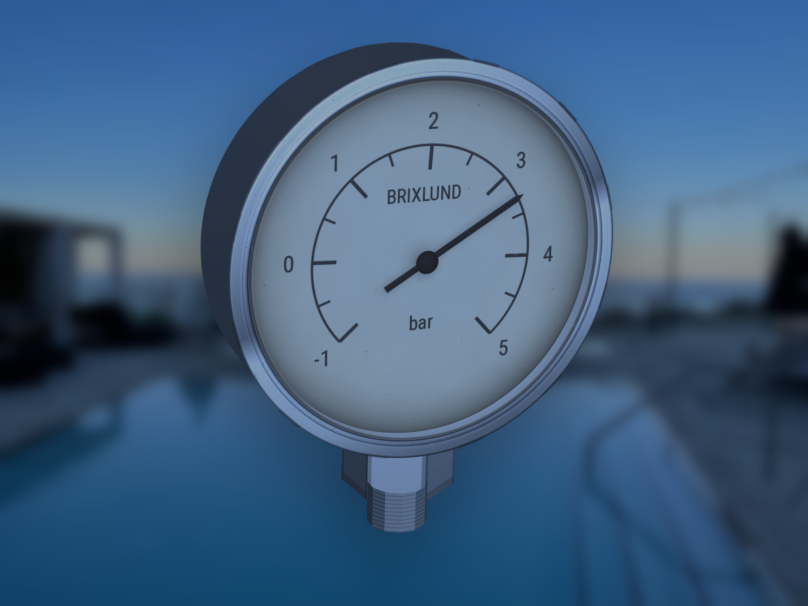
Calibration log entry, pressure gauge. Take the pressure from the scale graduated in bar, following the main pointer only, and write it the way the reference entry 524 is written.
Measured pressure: 3.25
